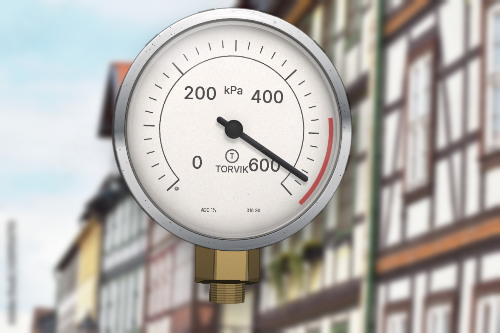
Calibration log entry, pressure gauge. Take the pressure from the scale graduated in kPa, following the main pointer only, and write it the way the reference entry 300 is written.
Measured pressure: 570
